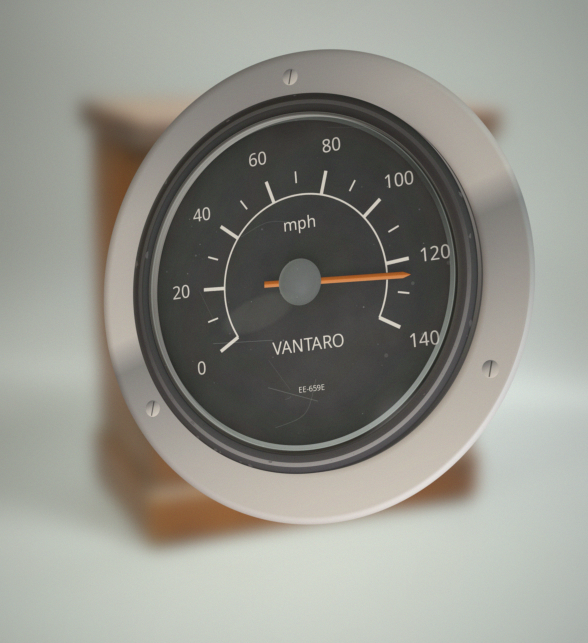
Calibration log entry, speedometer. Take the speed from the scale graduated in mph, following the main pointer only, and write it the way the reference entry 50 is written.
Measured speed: 125
